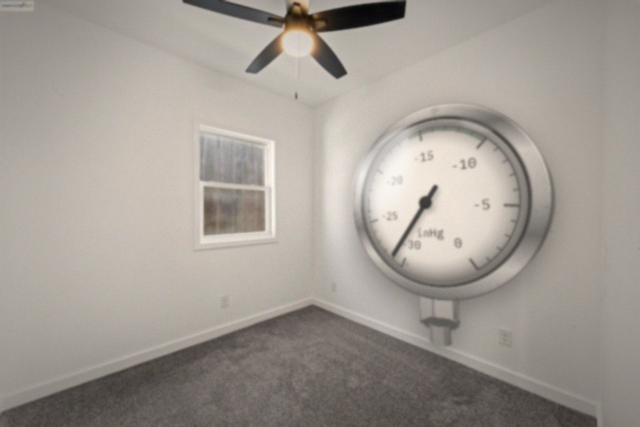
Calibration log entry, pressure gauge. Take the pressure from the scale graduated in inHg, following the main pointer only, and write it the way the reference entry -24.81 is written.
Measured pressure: -29
